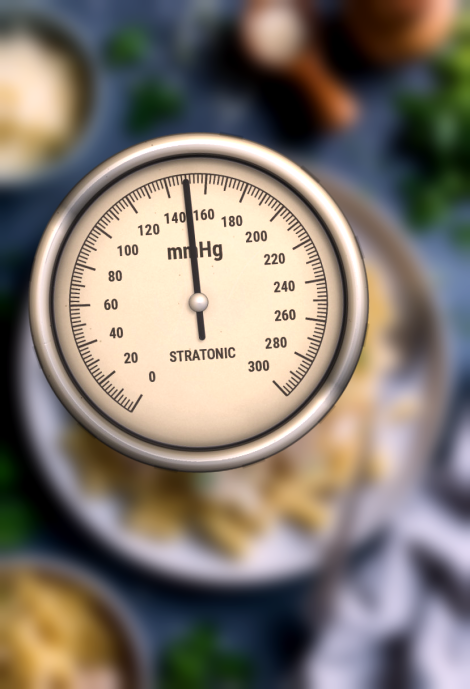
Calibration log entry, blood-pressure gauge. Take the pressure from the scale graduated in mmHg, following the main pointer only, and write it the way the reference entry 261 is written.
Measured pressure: 150
